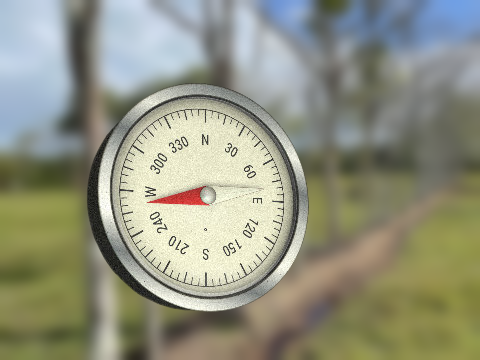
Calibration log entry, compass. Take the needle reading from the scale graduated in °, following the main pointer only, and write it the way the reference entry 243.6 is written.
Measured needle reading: 260
